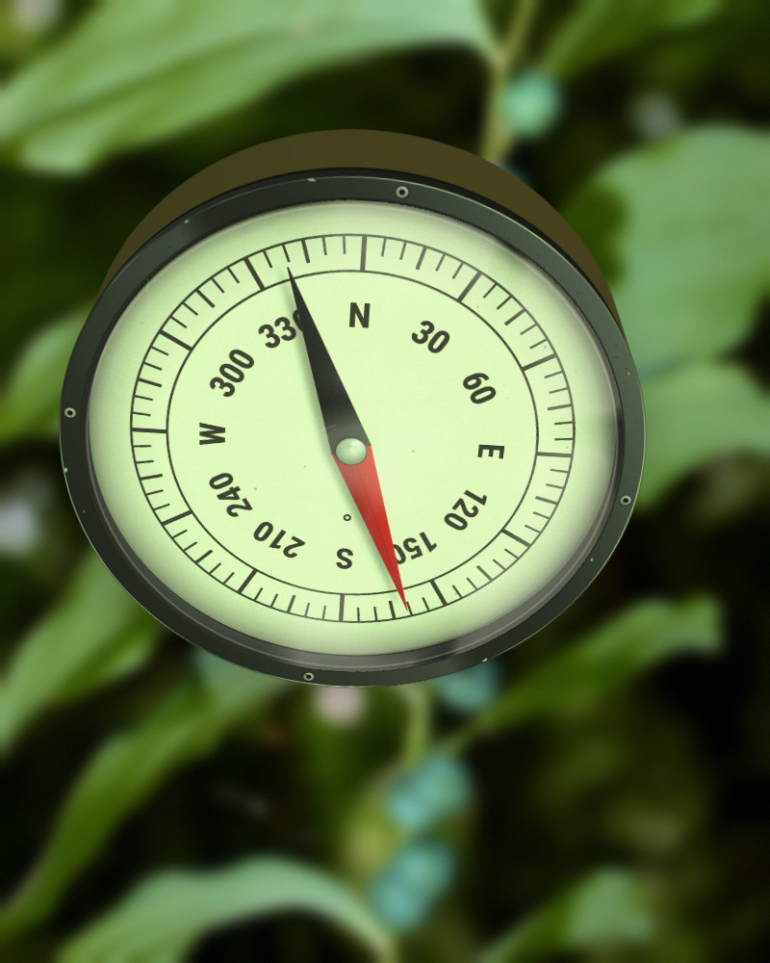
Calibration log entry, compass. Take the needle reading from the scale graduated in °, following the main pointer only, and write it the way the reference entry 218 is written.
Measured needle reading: 160
